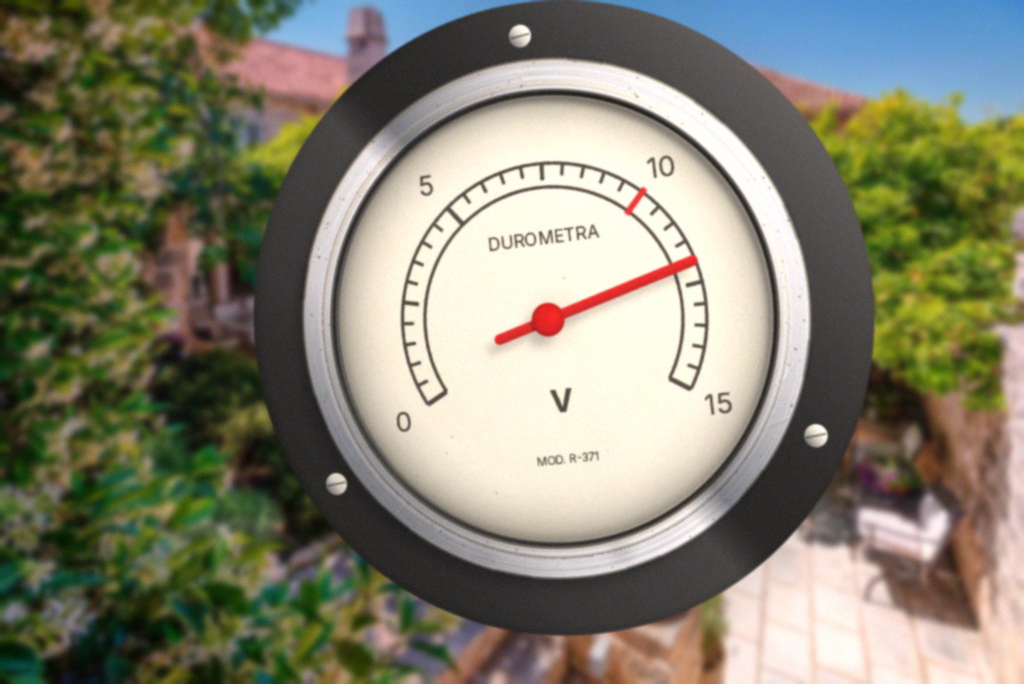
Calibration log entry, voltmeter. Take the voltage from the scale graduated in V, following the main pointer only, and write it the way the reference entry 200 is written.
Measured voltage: 12
